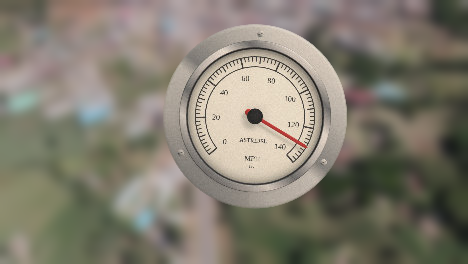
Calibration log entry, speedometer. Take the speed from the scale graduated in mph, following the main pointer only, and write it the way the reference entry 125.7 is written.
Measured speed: 130
